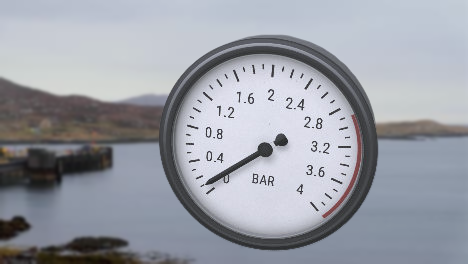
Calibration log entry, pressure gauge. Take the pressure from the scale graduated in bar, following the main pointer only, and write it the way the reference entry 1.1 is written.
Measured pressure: 0.1
